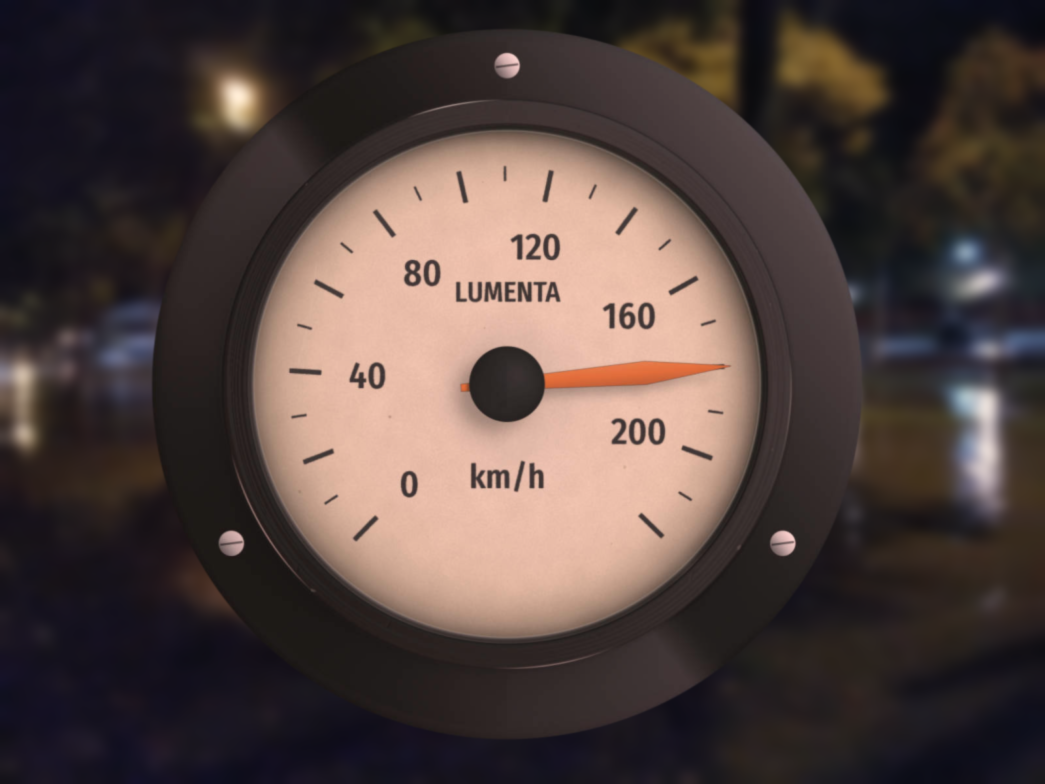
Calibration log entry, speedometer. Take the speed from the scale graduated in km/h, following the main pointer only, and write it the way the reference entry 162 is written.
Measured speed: 180
